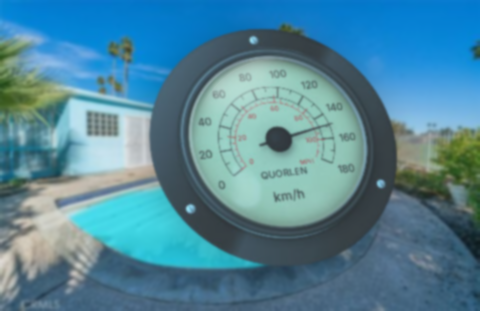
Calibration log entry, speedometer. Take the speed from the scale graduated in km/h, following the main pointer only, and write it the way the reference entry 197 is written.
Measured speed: 150
